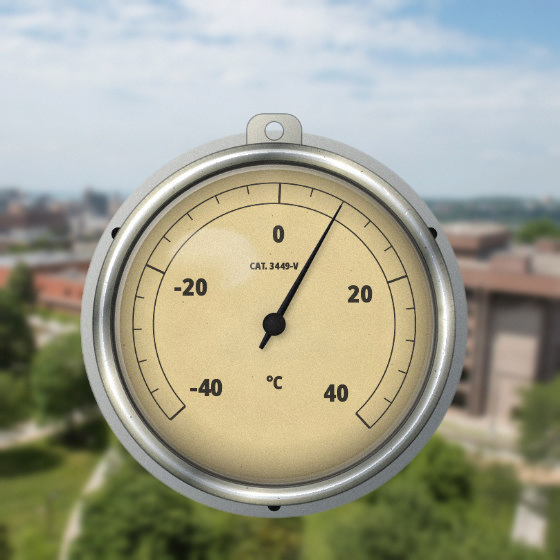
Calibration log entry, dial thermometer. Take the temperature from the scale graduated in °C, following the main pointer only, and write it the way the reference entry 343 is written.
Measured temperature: 8
